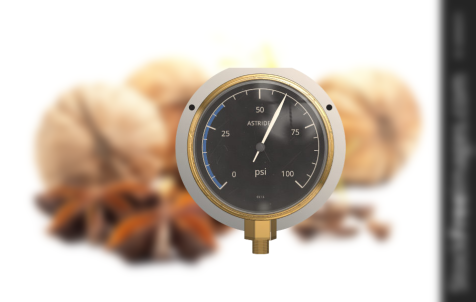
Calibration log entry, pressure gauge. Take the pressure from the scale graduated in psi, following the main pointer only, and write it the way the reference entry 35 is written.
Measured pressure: 60
